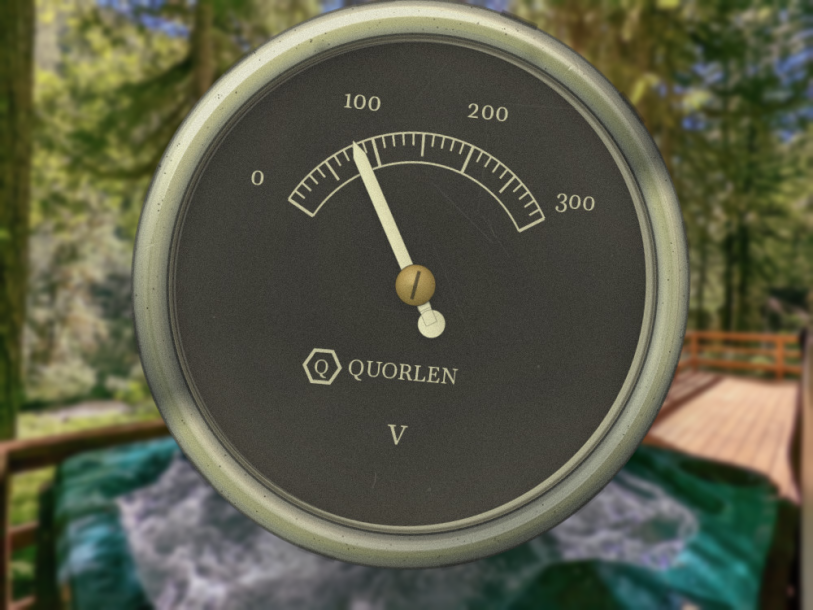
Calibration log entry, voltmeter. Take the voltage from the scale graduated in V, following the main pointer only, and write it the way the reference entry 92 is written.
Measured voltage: 80
